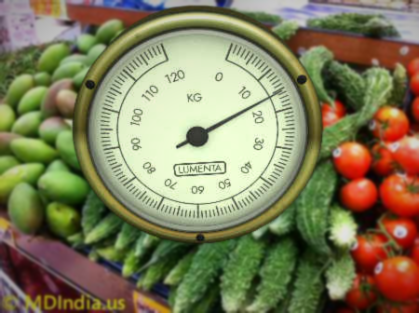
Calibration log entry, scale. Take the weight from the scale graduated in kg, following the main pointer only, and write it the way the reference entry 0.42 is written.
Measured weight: 15
